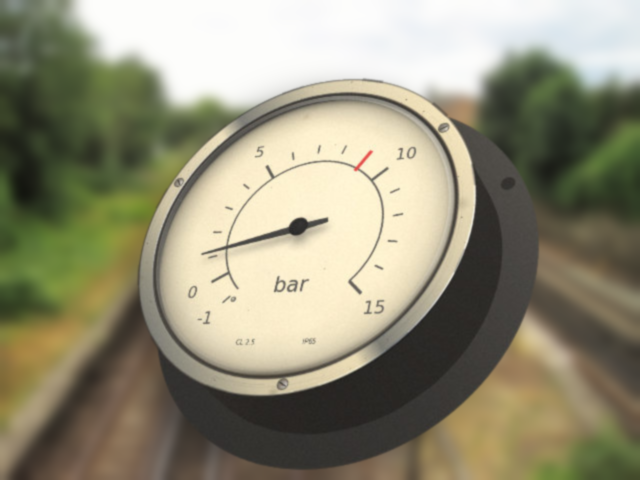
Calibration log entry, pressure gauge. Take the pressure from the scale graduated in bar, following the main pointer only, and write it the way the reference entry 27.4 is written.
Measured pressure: 1
